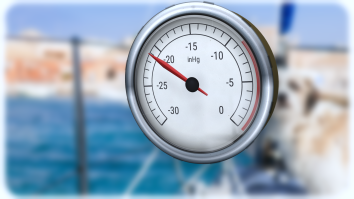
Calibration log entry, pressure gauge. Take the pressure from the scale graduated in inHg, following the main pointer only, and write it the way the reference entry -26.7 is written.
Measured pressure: -21
